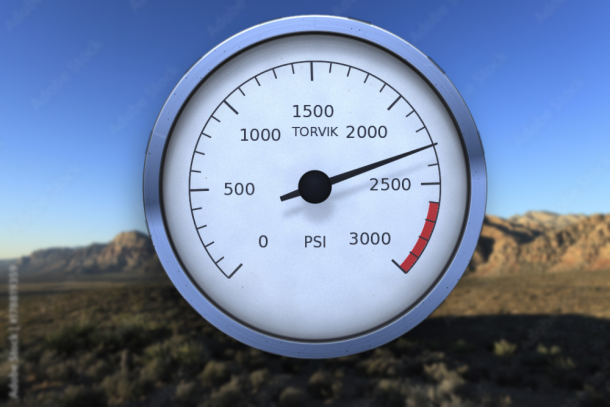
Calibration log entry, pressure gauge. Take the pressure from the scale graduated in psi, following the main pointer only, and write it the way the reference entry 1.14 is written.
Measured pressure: 2300
